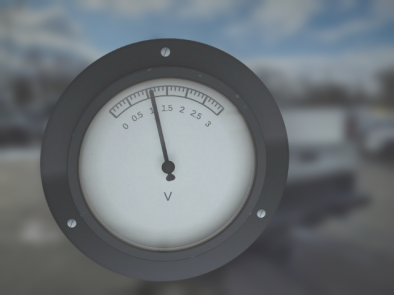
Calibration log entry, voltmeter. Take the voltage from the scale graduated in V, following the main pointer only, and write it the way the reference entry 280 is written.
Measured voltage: 1.1
